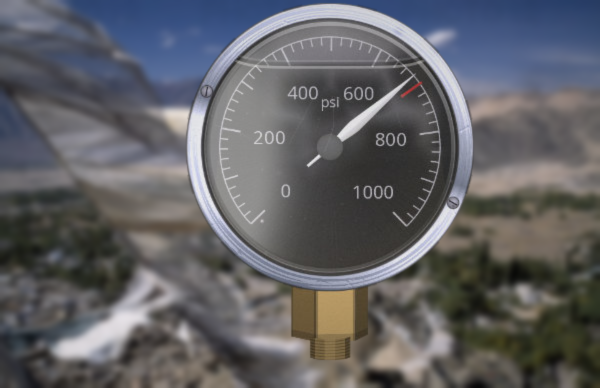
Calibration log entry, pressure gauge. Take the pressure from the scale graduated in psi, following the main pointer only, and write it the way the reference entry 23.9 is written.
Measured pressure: 680
